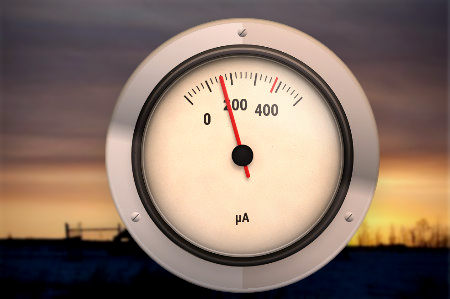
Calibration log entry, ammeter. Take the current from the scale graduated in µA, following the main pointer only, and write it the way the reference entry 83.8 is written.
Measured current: 160
